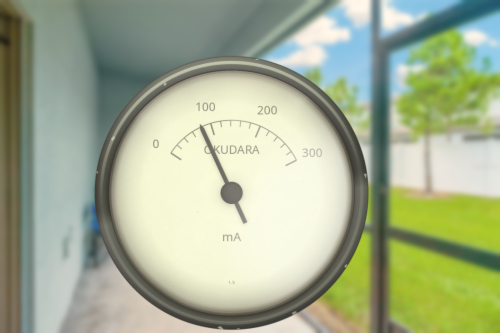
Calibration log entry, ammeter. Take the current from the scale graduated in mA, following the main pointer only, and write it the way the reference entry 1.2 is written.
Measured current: 80
